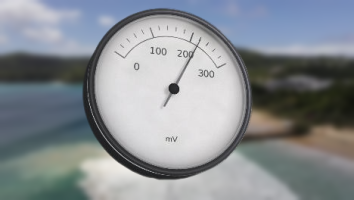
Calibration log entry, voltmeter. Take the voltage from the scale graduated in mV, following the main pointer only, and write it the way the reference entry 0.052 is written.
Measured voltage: 220
